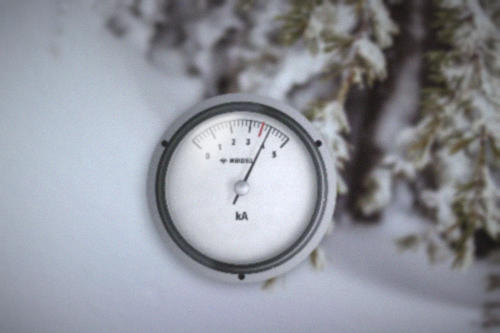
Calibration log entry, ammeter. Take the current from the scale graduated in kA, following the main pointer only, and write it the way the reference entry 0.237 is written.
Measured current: 4
